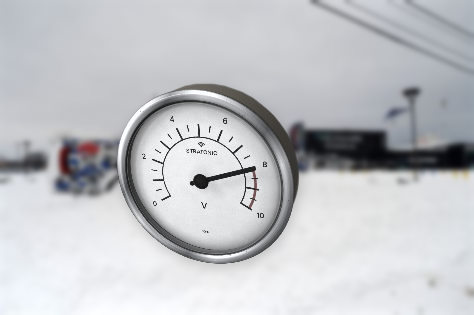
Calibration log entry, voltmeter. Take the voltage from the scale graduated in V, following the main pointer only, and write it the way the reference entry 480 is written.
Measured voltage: 8
